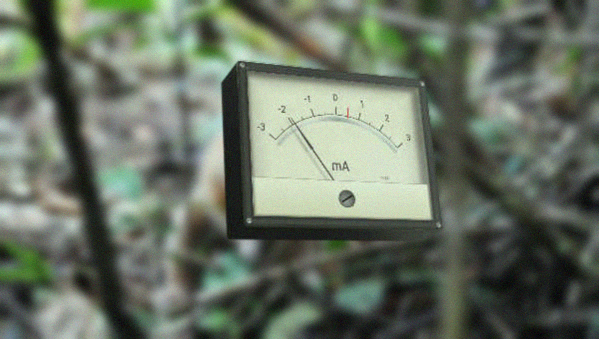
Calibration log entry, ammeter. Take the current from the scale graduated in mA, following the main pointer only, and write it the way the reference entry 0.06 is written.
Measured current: -2
